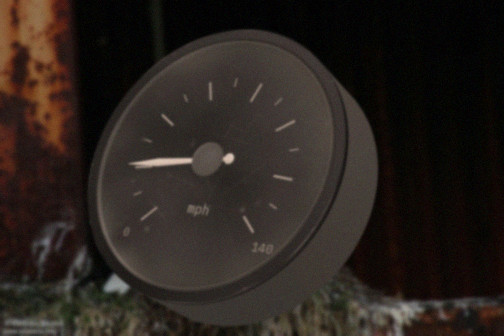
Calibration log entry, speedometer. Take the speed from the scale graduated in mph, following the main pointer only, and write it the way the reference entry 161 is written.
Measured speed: 20
